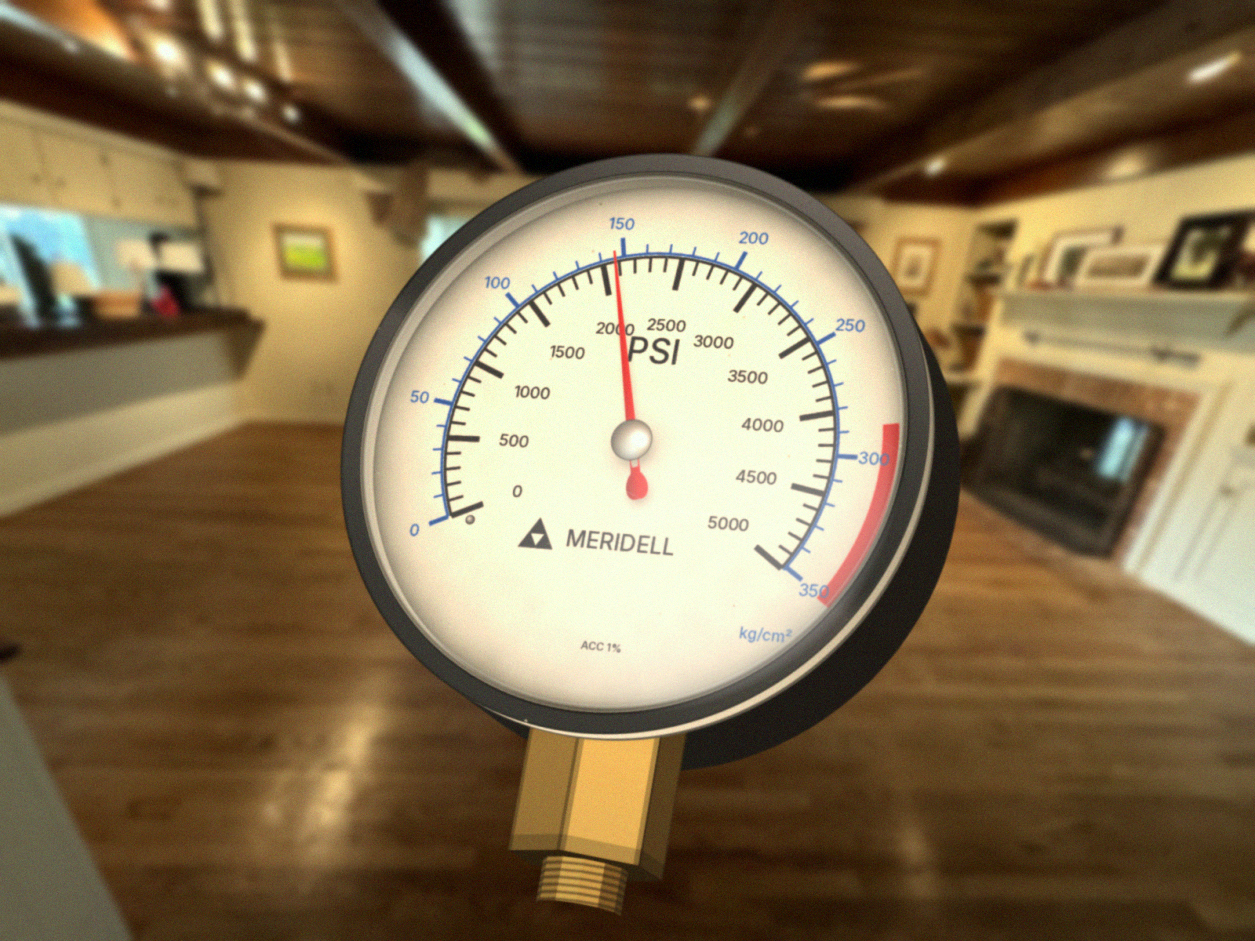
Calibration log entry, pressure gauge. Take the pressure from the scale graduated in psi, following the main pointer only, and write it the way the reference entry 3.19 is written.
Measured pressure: 2100
